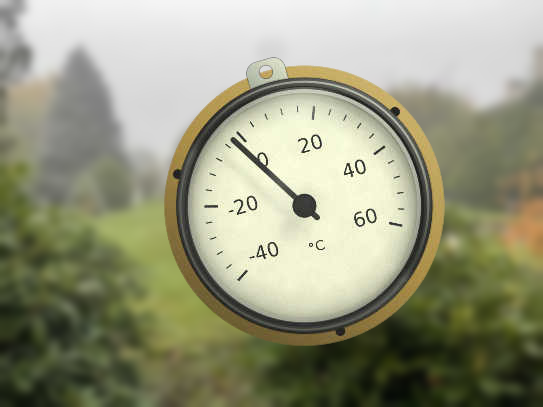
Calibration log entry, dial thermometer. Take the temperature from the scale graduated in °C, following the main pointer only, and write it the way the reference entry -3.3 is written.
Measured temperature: -2
